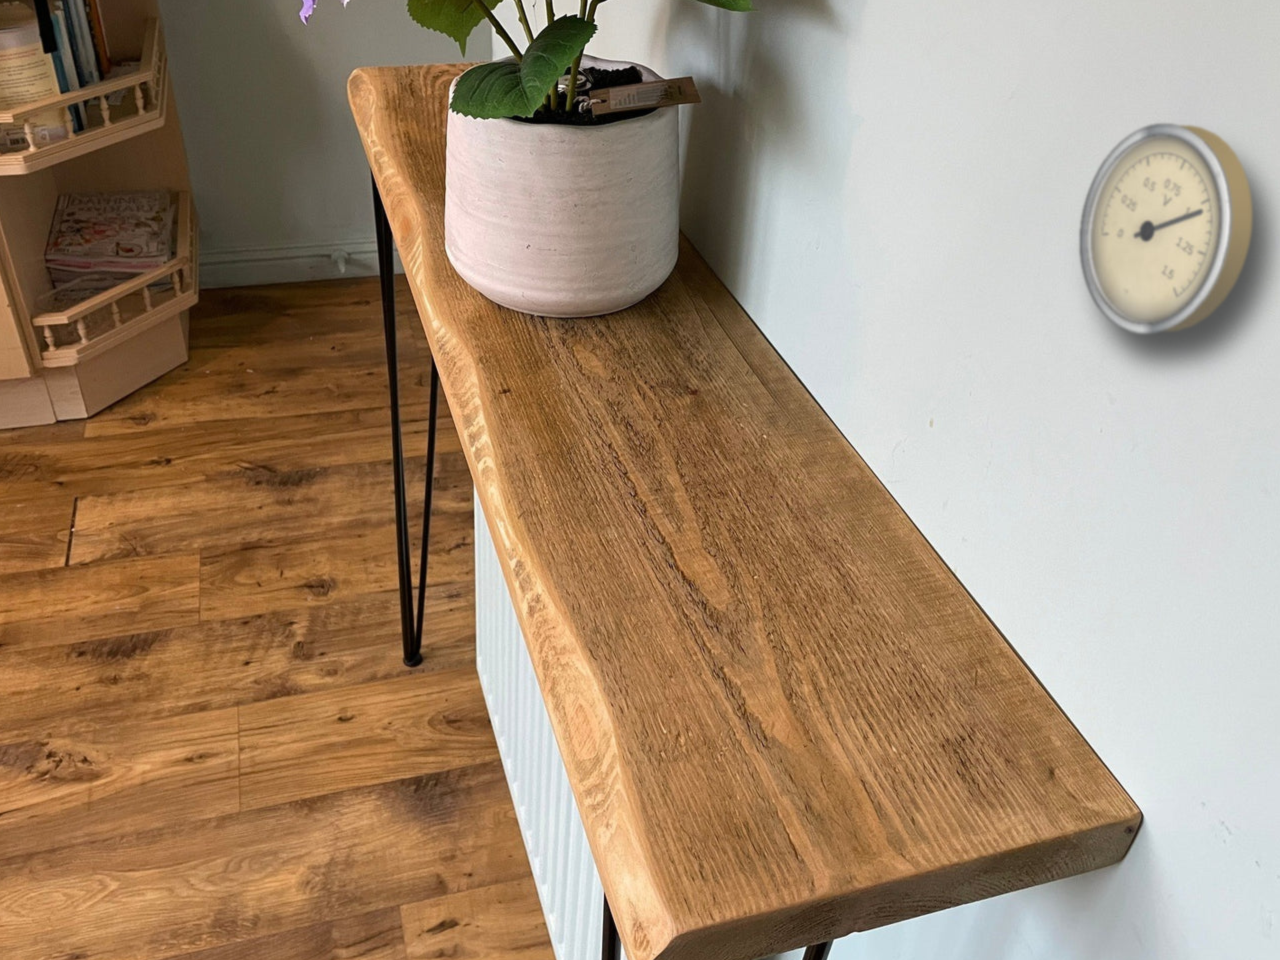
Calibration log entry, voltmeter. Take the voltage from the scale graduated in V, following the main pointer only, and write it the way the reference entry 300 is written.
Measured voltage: 1.05
